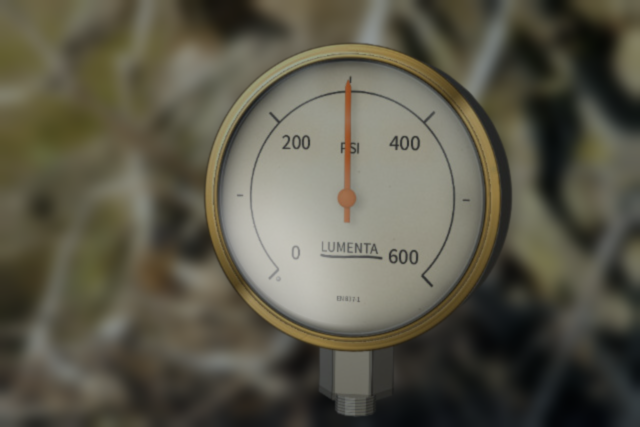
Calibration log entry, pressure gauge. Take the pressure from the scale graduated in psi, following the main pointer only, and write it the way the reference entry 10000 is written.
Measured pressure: 300
